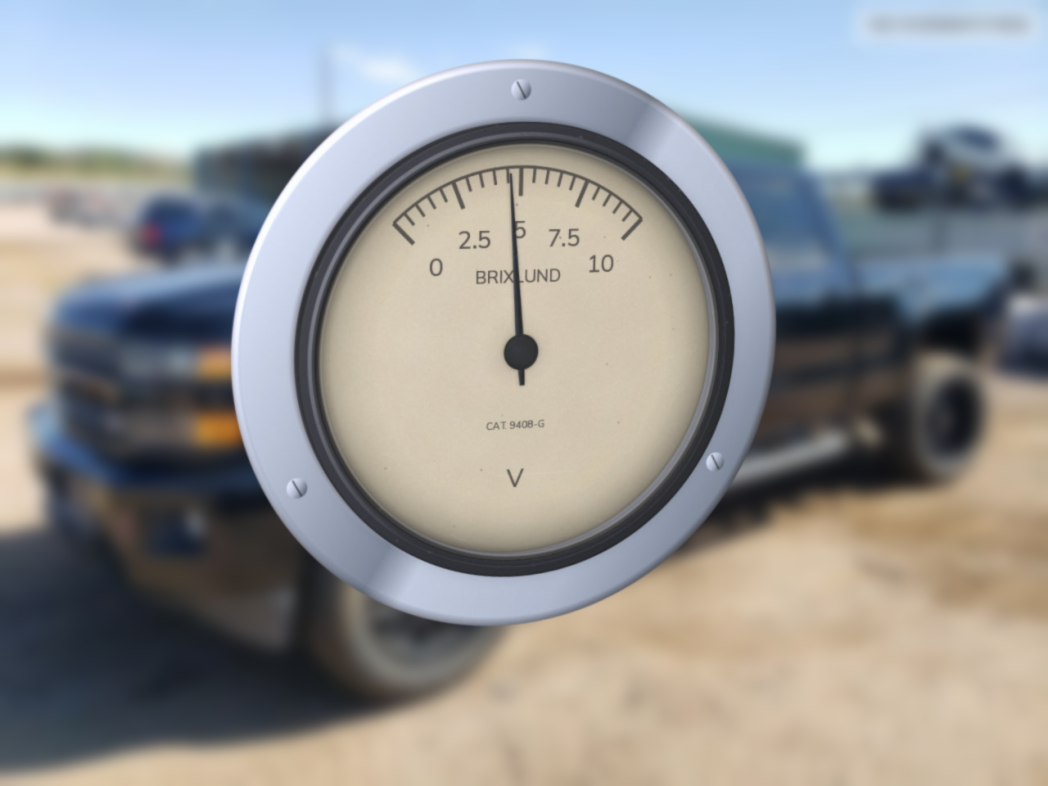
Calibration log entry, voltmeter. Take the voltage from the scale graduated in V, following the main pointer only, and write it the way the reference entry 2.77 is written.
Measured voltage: 4.5
